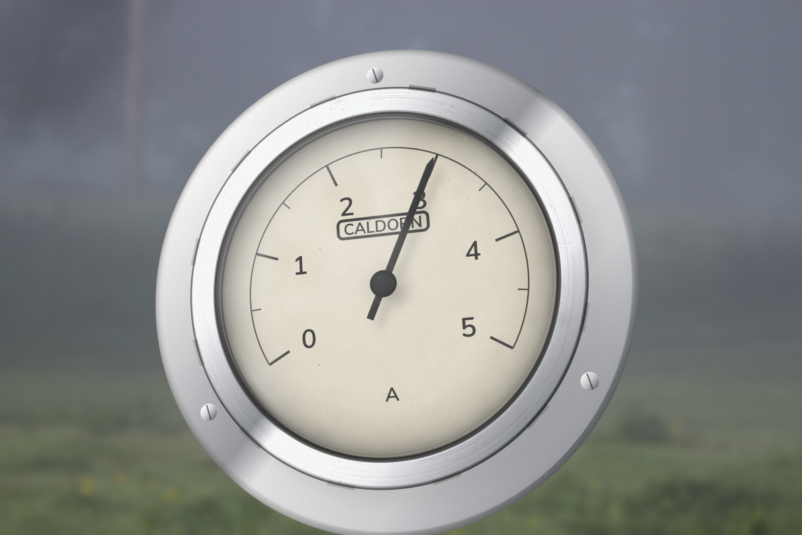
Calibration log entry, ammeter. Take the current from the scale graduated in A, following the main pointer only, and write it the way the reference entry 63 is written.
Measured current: 3
